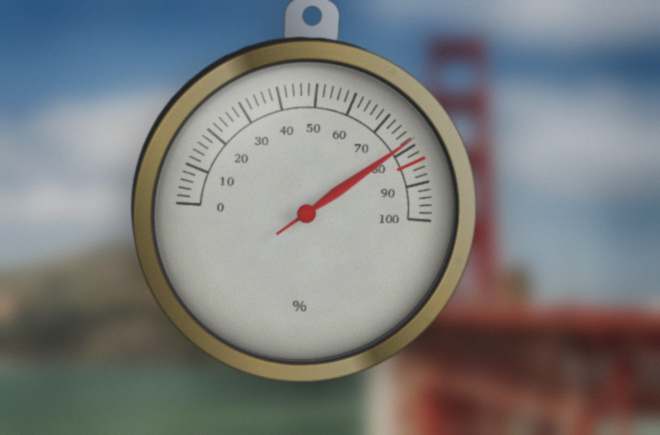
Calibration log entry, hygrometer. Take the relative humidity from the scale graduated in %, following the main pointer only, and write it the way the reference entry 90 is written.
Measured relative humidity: 78
